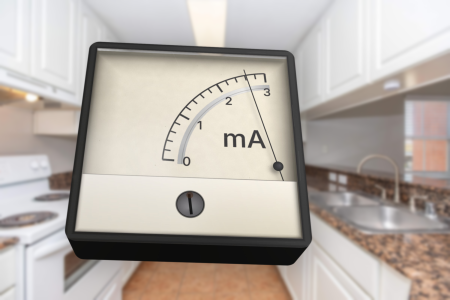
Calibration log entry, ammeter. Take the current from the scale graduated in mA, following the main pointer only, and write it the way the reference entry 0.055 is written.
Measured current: 2.6
